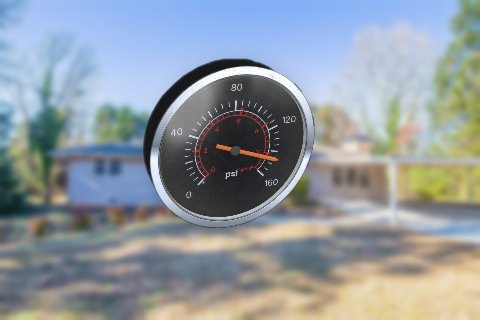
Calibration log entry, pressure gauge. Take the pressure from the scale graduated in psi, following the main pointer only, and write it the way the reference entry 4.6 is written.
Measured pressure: 145
